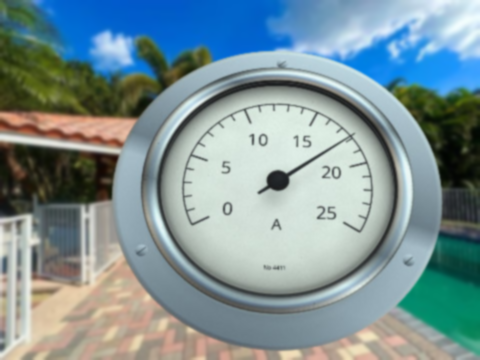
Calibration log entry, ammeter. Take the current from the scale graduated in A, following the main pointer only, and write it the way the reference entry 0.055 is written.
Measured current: 18
